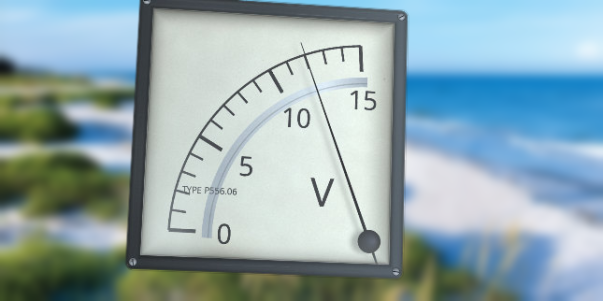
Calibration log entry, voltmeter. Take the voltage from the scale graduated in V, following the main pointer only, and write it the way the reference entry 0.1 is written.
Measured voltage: 12
